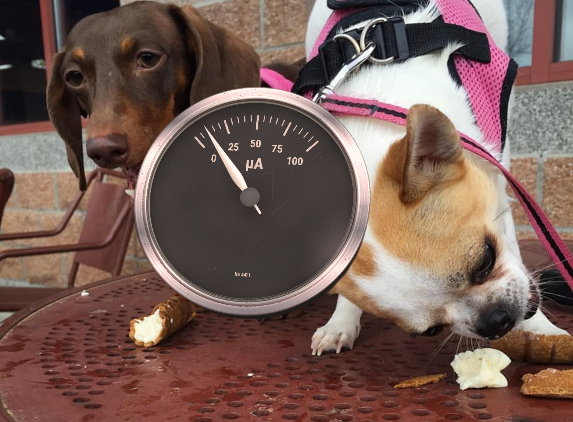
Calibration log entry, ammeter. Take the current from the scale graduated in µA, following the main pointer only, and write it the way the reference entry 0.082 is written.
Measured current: 10
